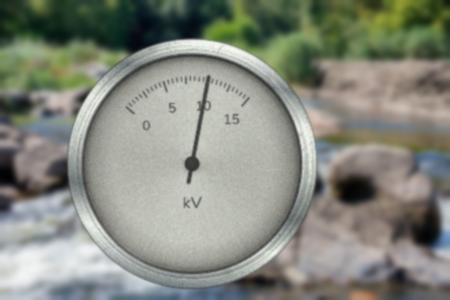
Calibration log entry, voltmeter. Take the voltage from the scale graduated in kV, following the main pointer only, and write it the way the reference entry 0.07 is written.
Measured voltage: 10
